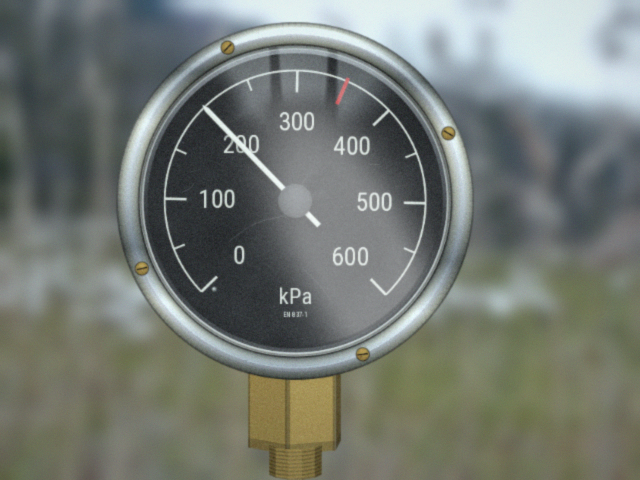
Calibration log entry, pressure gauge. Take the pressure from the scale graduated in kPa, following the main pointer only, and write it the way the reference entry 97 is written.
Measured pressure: 200
